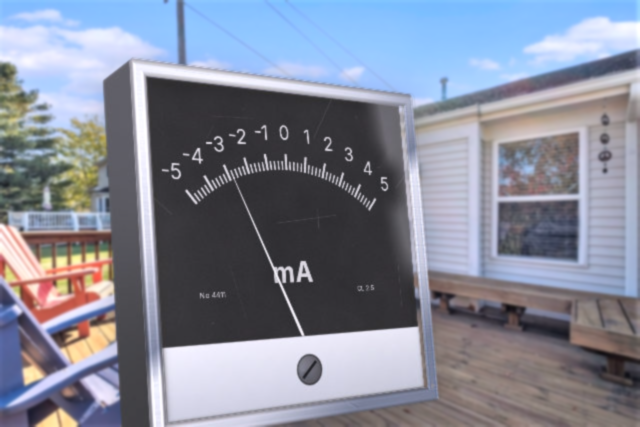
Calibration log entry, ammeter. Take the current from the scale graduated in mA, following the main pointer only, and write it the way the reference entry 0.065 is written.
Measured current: -3
